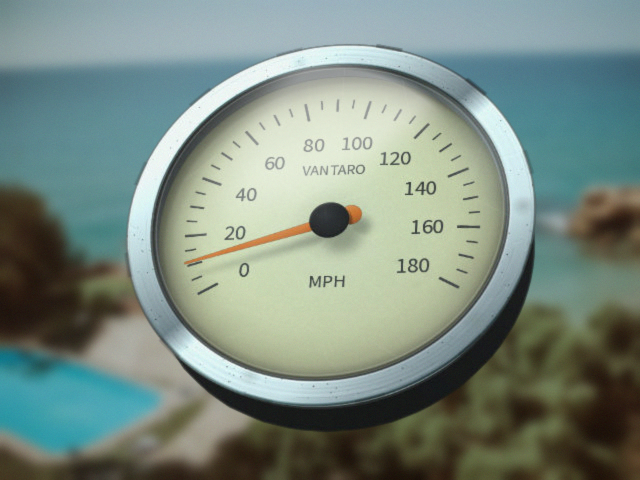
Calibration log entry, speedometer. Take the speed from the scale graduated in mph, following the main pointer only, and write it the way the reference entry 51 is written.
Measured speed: 10
